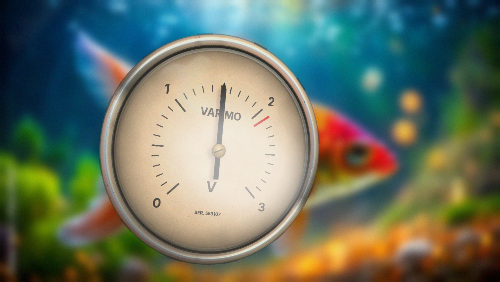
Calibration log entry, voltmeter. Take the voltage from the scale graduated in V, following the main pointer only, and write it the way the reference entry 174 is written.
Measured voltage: 1.5
